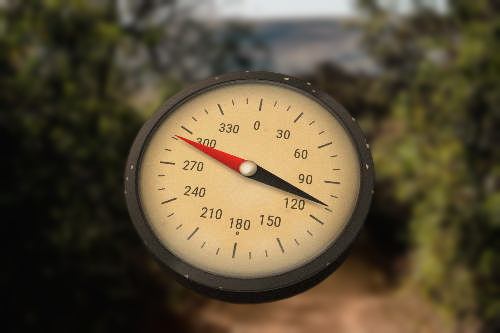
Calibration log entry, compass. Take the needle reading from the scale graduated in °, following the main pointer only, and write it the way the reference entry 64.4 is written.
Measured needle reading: 290
